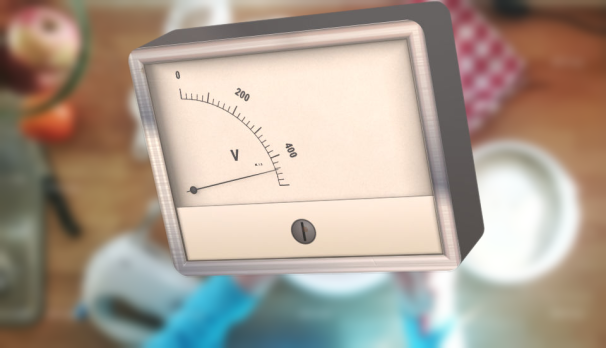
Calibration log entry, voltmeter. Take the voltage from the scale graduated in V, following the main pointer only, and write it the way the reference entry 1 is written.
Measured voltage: 440
